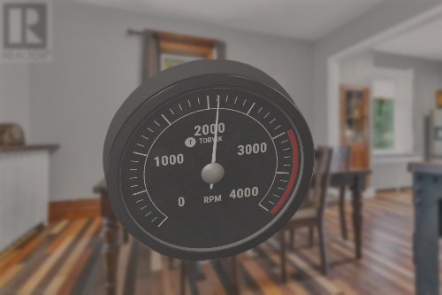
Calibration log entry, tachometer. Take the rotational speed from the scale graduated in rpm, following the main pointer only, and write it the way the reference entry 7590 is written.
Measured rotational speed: 2100
